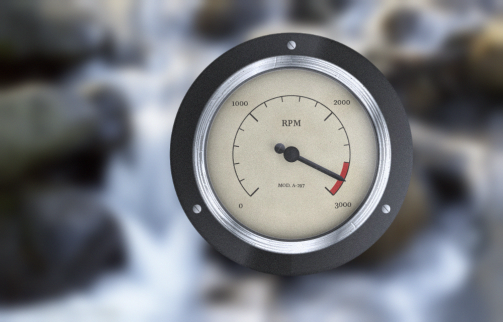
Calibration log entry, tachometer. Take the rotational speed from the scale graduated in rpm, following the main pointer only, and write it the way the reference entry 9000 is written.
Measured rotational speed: 2800
